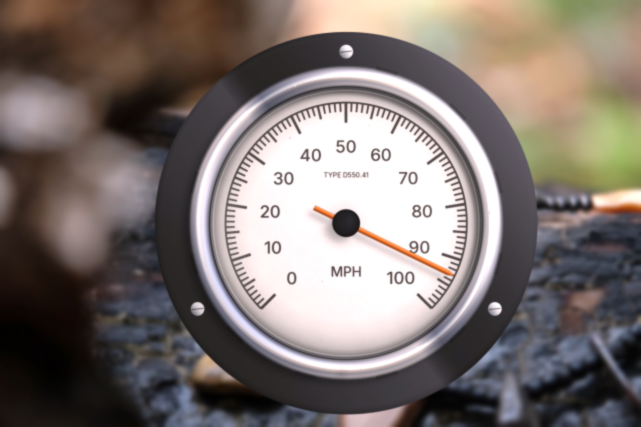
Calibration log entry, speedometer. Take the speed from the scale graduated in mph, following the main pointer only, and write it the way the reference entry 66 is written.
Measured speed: 93
